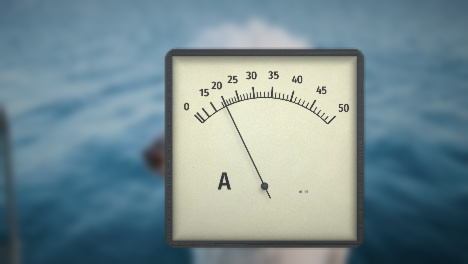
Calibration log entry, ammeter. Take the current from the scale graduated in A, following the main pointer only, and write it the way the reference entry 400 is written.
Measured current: 20
